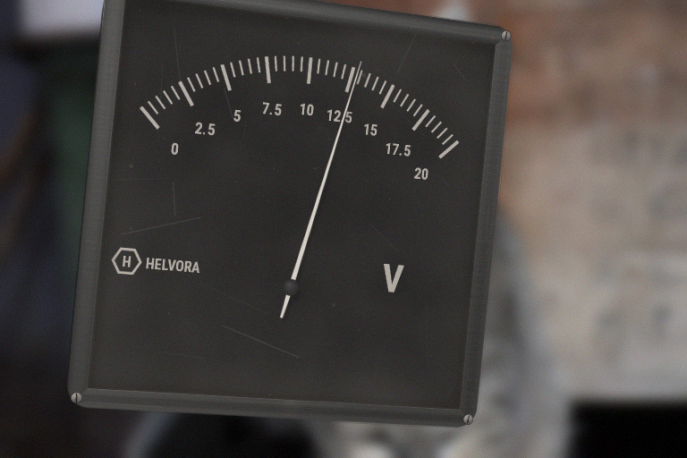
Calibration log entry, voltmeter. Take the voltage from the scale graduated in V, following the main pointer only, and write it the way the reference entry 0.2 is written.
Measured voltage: 12.75
